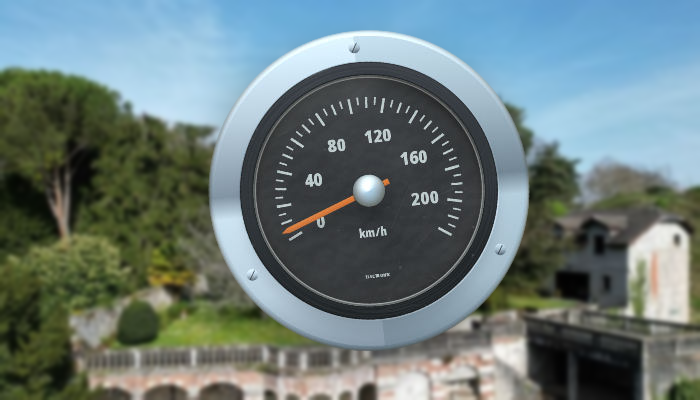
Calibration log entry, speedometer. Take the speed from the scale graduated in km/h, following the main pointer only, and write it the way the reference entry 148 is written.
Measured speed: 5
